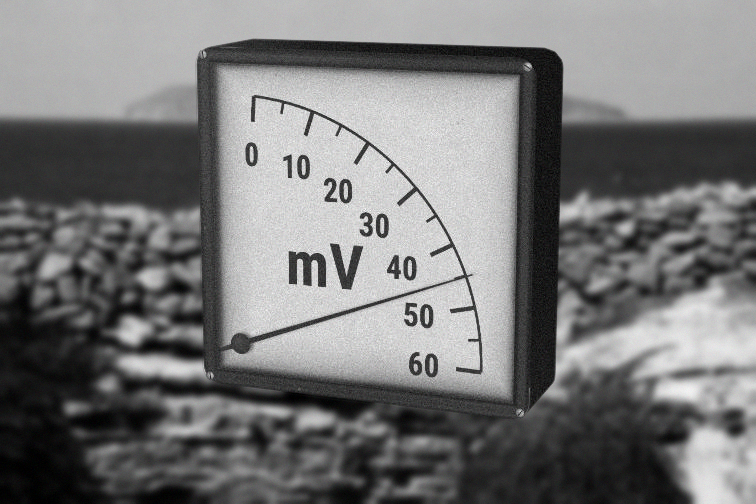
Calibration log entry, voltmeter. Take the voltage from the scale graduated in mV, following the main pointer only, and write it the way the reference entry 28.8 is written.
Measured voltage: 45
